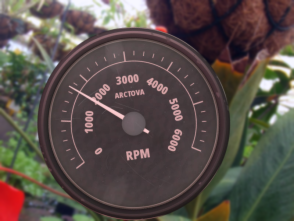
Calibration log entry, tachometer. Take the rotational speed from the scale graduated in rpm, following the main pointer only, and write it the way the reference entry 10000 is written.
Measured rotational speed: 1700
